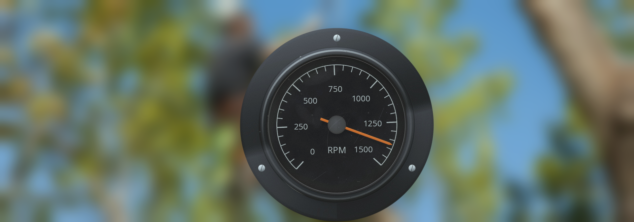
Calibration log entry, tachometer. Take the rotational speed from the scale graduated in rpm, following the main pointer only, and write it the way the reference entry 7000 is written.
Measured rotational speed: 1375
